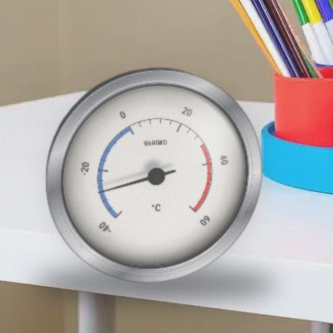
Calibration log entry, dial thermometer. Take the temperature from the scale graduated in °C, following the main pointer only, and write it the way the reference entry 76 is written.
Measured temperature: -28
